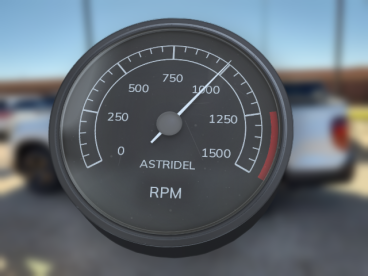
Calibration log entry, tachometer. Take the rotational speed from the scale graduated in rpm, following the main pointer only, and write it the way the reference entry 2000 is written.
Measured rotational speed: 1000
